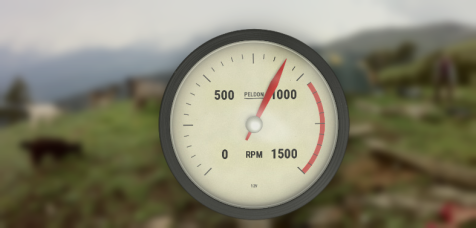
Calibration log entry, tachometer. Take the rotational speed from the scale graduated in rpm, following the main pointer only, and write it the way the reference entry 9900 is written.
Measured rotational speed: 900
